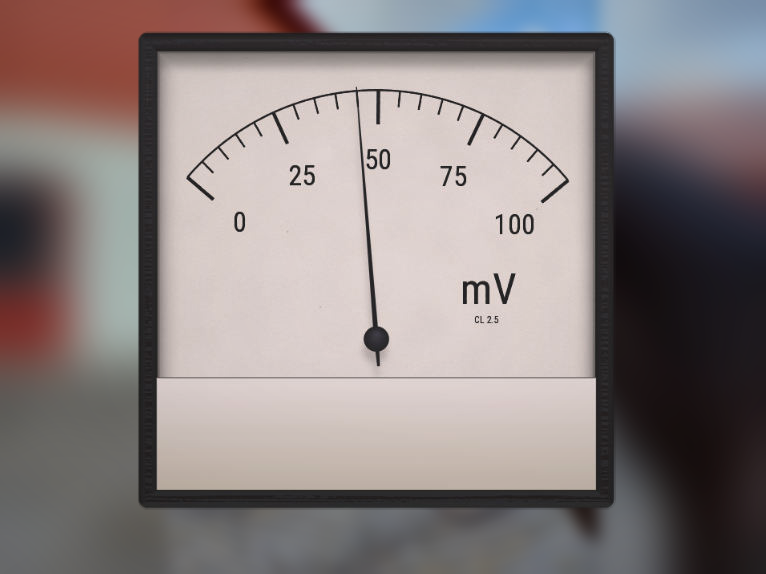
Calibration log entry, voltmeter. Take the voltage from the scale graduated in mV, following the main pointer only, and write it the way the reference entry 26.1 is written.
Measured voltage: 45
